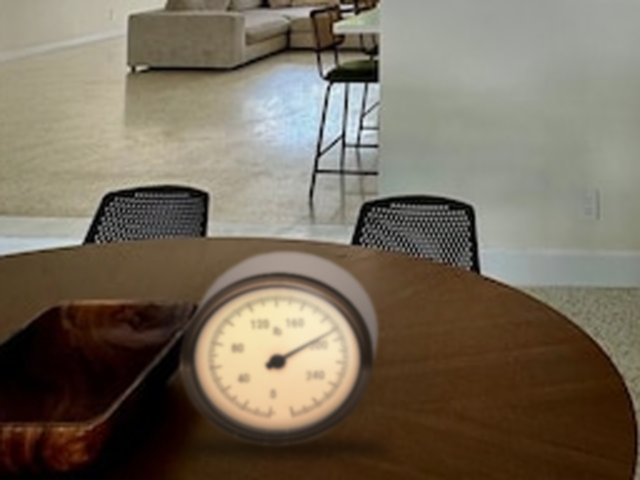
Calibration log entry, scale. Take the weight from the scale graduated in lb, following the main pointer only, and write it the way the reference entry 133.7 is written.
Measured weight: 190
